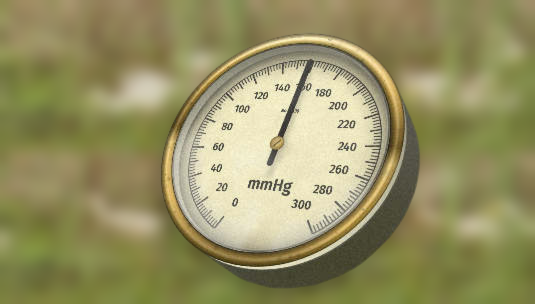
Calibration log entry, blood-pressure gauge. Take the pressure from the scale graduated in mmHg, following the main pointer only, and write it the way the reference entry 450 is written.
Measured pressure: 160
